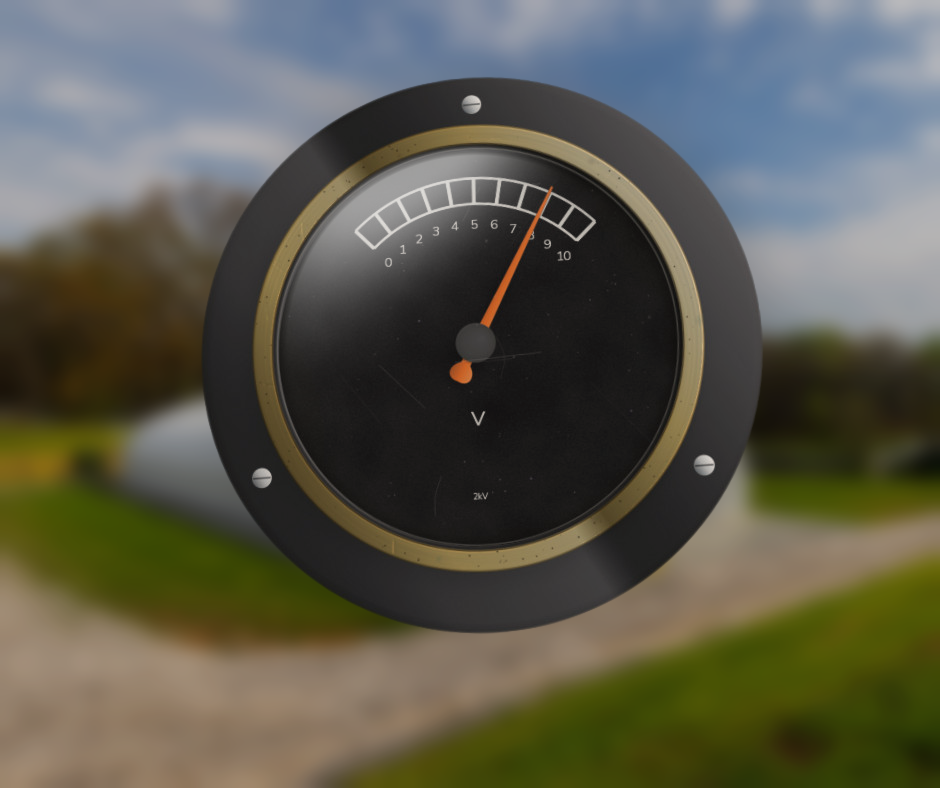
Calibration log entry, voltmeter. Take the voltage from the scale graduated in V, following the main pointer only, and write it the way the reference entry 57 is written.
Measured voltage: 8
